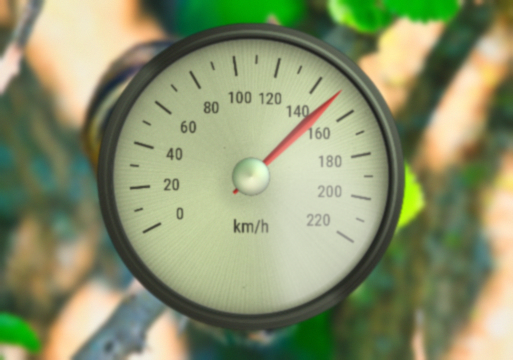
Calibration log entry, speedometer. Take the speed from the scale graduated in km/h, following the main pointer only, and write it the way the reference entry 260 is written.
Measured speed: 150
